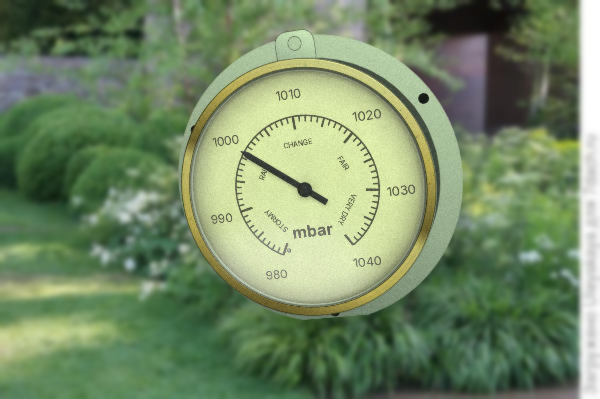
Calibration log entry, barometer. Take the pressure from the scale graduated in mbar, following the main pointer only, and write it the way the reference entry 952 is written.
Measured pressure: 1000
